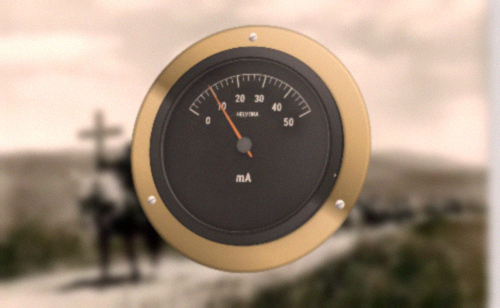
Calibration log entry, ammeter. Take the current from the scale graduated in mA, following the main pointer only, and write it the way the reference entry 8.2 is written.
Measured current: 10
